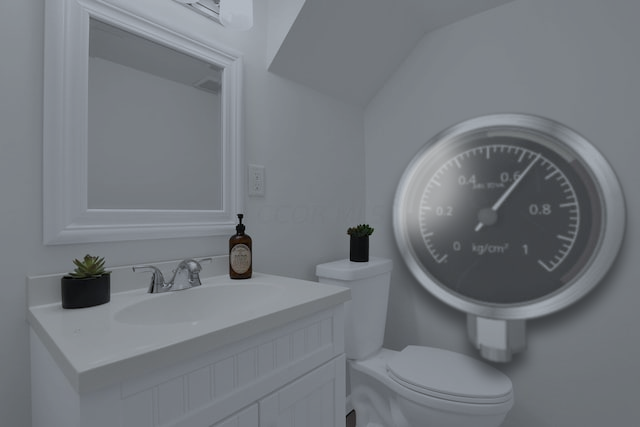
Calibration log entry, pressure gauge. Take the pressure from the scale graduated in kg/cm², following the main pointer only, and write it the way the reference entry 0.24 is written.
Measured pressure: 0.64
